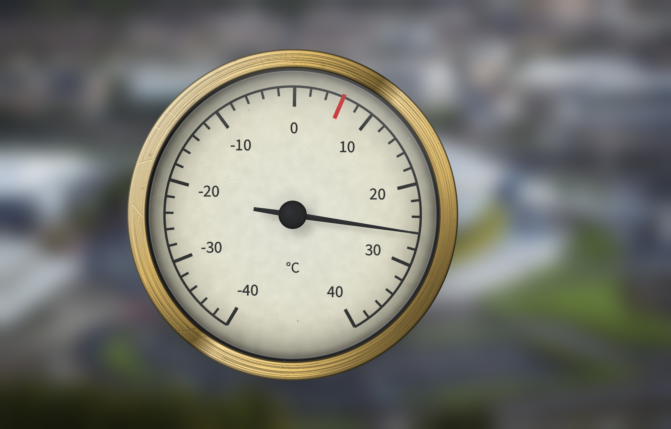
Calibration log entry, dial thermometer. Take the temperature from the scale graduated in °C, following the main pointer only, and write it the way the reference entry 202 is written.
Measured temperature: 26
